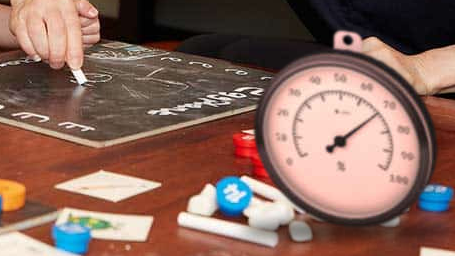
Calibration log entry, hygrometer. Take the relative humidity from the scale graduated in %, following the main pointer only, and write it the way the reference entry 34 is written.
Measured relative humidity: 70
